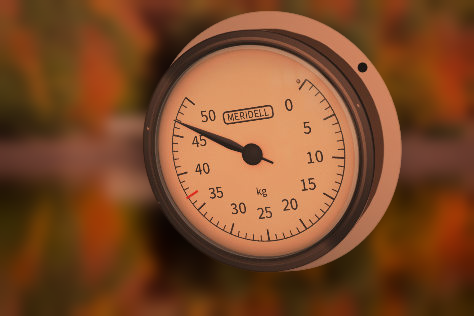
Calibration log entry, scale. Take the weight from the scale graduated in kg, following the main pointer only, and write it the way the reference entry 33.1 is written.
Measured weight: 47
